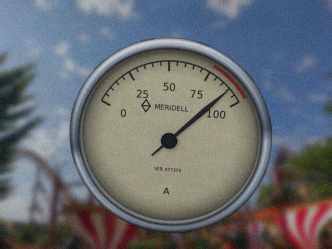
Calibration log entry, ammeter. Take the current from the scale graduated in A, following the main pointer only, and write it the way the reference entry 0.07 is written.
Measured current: 90
